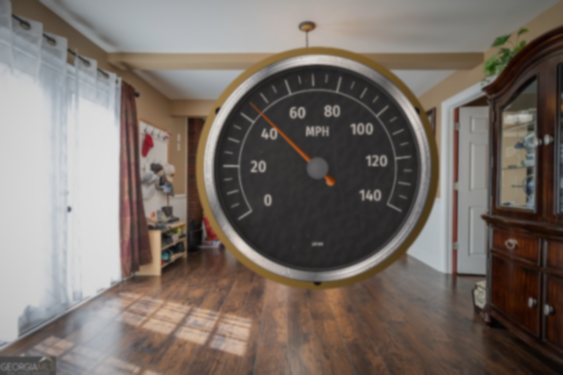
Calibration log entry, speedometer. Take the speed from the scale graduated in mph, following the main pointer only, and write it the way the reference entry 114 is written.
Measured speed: 45
